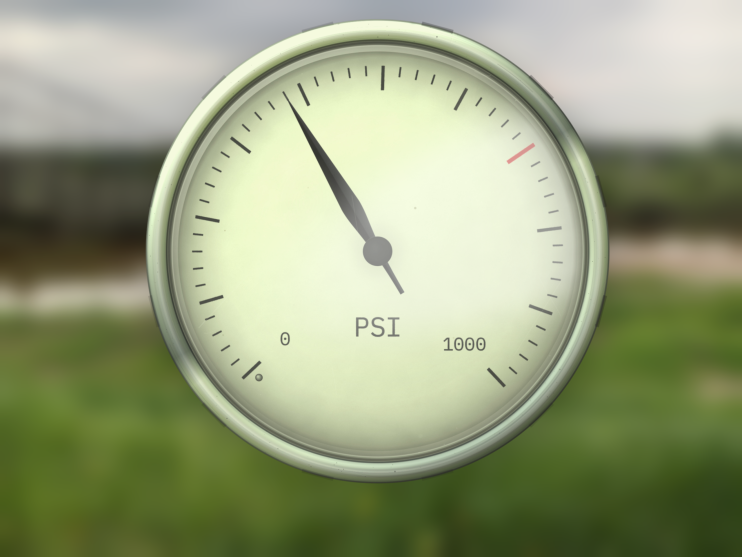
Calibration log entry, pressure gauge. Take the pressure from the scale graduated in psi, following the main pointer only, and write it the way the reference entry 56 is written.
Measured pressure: 380
